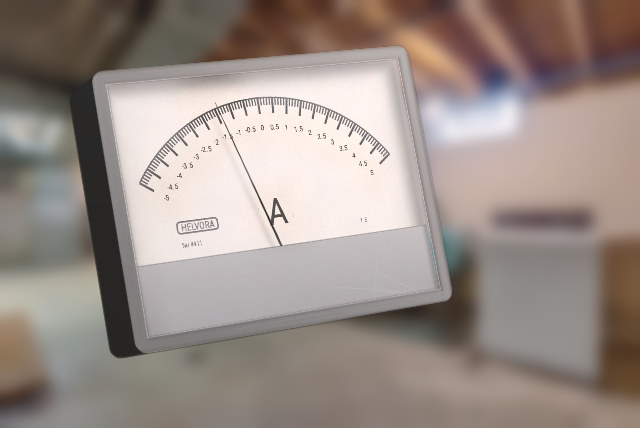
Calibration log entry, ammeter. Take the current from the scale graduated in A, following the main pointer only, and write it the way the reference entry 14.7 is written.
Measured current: -1.5
